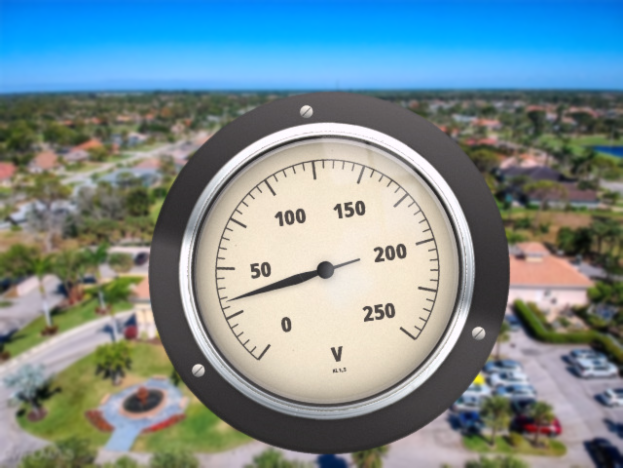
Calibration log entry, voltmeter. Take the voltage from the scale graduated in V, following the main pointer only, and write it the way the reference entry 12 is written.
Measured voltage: 32.5
